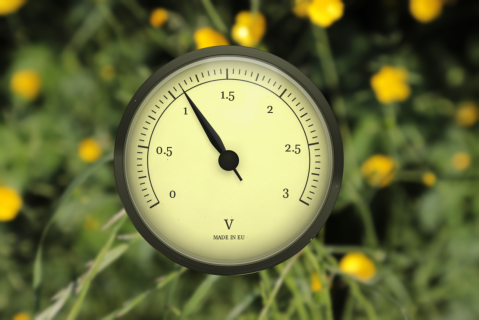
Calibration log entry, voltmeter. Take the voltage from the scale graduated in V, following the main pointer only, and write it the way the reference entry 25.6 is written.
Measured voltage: 1.1
